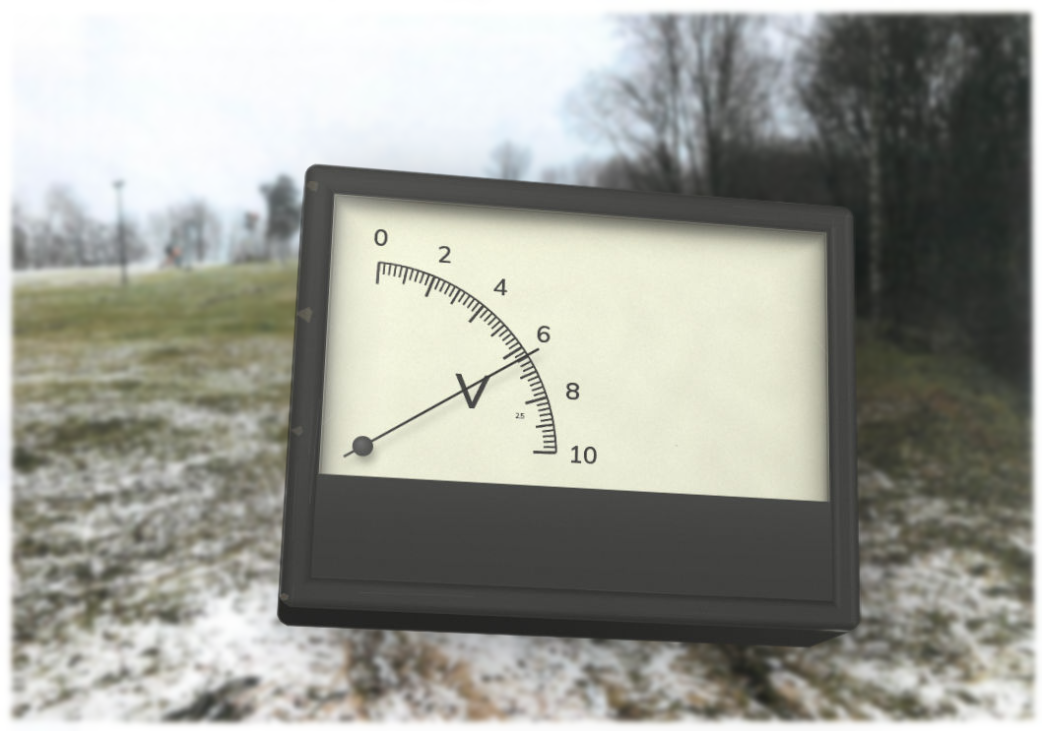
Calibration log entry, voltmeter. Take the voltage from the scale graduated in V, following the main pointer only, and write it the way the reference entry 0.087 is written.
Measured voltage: 6.4
